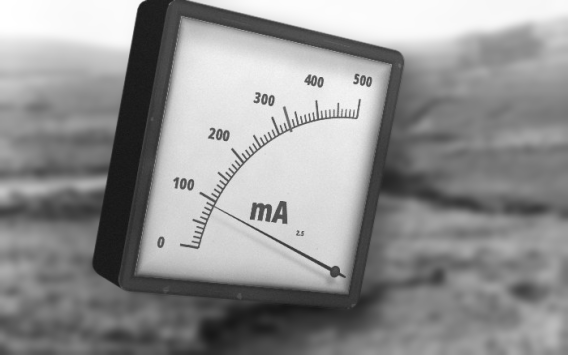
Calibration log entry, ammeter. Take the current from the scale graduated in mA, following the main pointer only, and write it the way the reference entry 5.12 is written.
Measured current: 90
